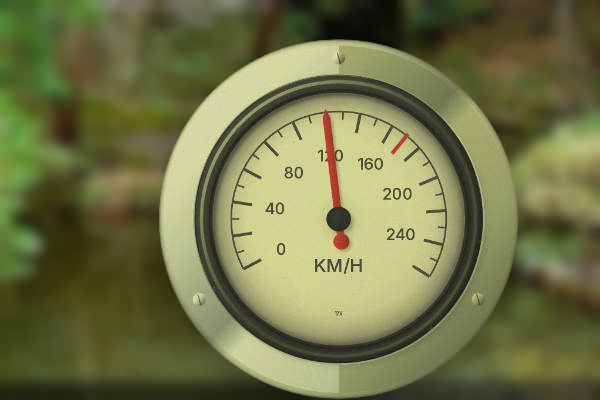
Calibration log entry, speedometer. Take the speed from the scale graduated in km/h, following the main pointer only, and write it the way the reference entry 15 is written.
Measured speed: 120
